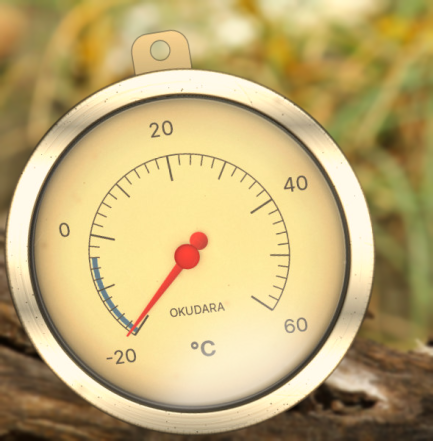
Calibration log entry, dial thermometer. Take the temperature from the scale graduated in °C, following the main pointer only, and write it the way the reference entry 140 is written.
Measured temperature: -19
